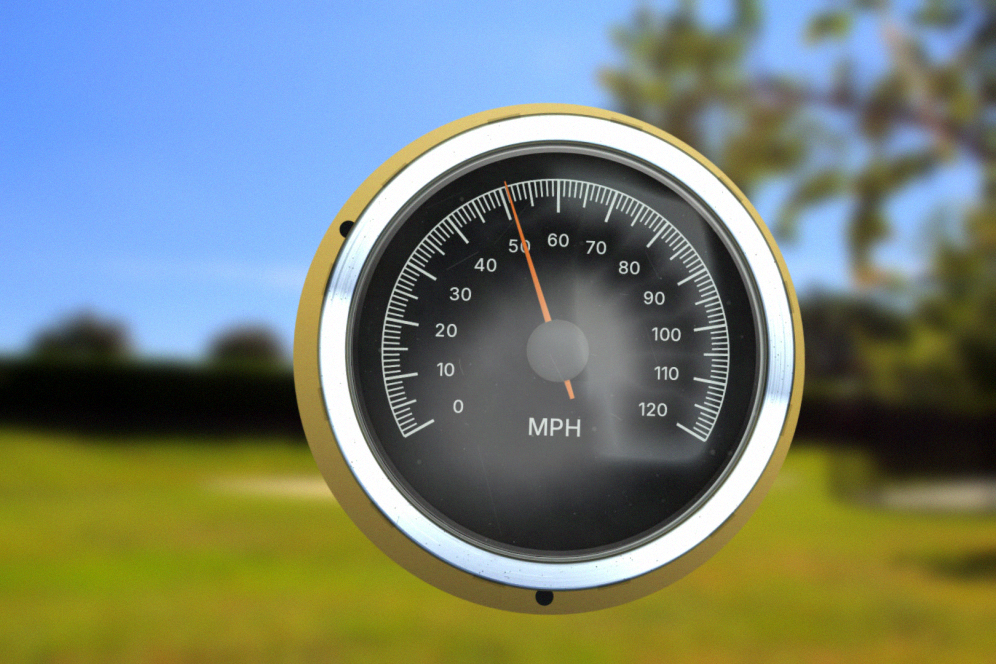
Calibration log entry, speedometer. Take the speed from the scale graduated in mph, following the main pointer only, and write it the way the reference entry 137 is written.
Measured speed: 51
